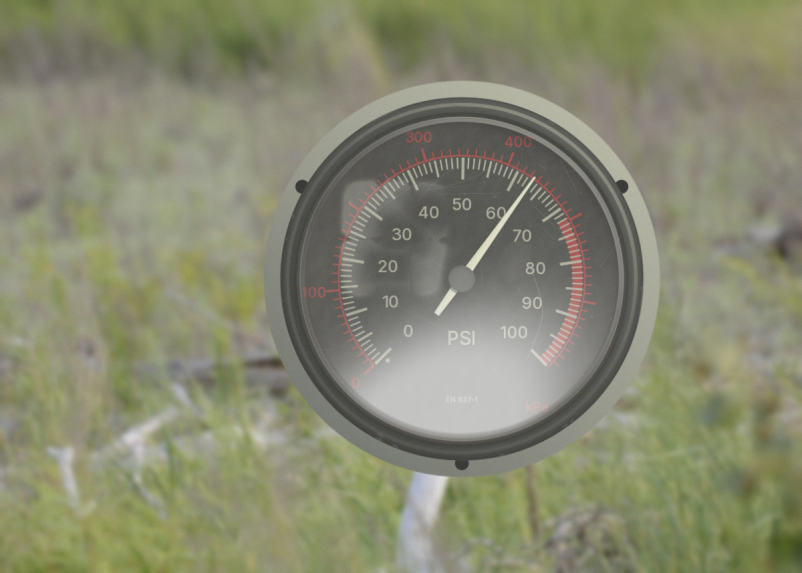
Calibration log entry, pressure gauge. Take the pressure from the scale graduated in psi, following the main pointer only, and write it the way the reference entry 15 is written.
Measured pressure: 63
